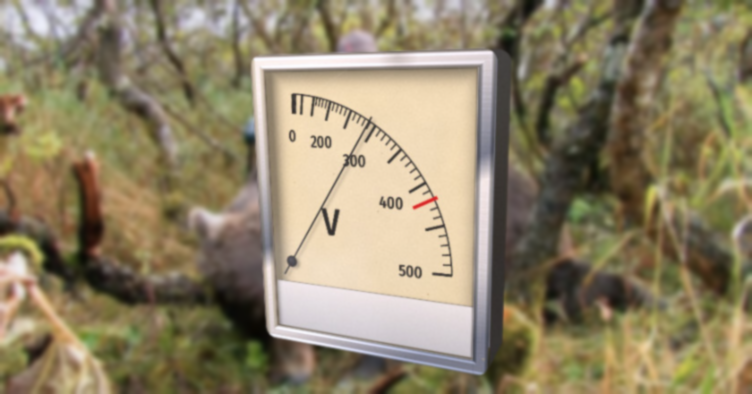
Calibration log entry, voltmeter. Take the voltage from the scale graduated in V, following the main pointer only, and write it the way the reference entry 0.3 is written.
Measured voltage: 290
